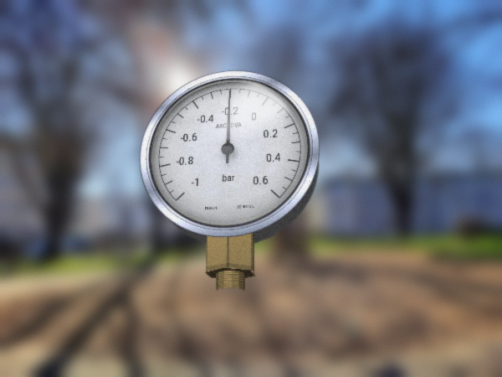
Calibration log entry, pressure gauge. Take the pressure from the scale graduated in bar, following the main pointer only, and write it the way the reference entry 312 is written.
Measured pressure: -0.2
